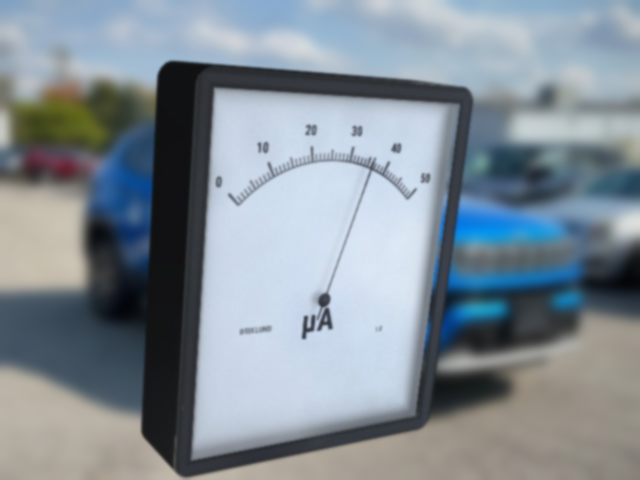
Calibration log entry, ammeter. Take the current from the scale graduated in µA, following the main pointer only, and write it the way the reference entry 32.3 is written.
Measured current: 35
